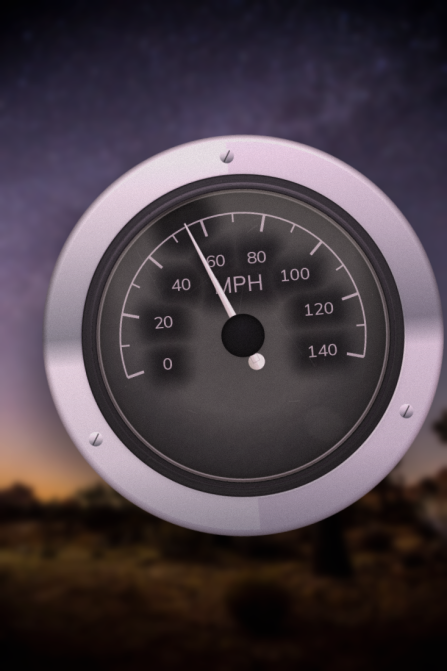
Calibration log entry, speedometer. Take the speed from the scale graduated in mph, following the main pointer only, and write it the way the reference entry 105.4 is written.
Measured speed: 55
